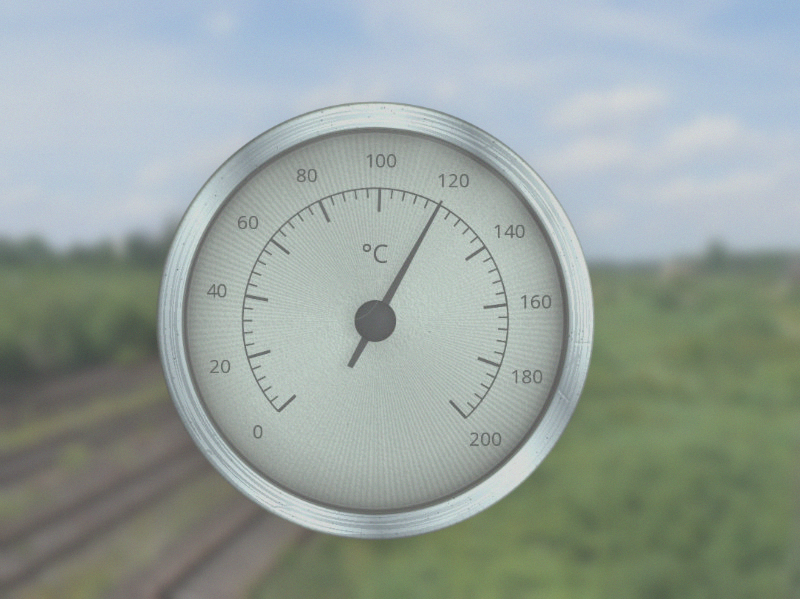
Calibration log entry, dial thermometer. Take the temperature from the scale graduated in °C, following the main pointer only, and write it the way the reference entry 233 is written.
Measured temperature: 120
